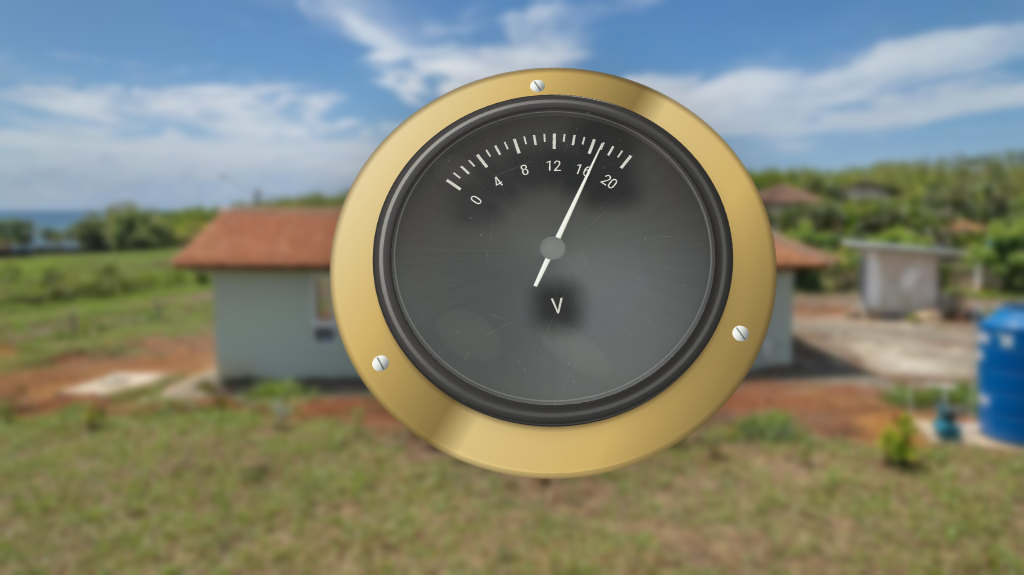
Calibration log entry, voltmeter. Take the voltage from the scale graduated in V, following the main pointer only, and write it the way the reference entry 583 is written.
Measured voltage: 17
